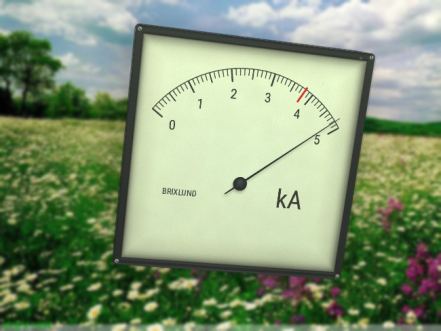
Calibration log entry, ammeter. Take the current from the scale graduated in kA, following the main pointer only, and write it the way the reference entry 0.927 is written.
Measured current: 4.8
